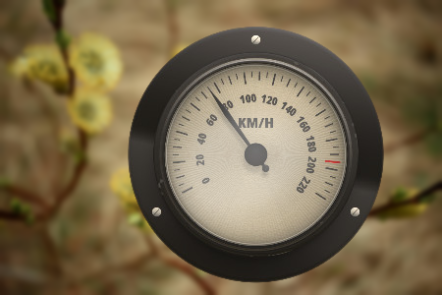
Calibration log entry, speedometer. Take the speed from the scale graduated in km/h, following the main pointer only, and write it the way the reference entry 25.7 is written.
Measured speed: 75
